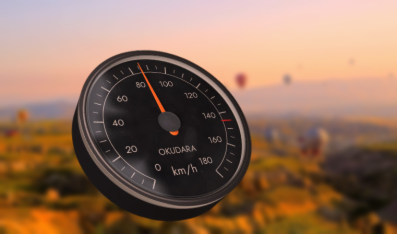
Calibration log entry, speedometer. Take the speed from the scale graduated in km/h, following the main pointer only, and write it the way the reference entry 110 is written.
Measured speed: 85
